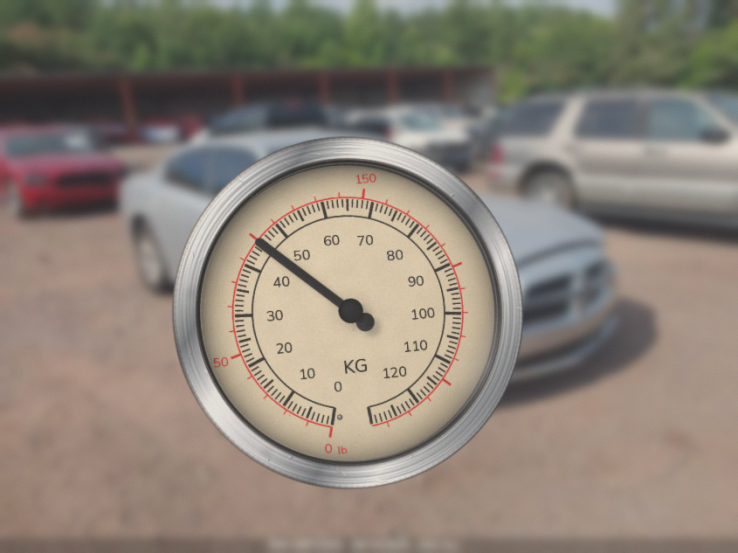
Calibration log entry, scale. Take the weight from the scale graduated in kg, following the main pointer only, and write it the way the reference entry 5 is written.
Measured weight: 45
